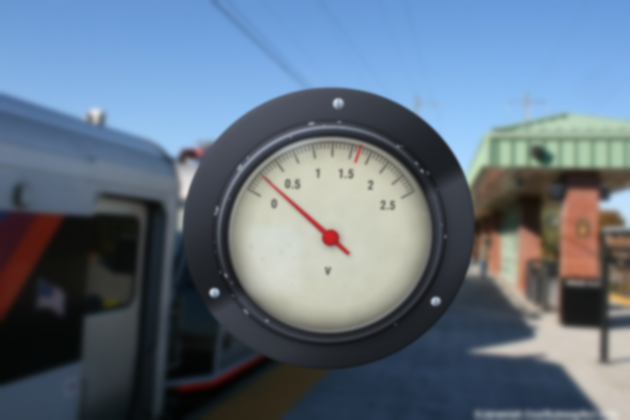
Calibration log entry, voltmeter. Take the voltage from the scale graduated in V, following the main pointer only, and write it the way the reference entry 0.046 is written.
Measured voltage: 0.25
